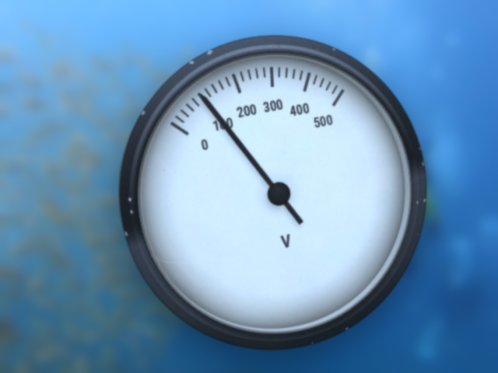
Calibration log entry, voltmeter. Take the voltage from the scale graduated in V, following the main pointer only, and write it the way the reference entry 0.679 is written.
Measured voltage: 100
